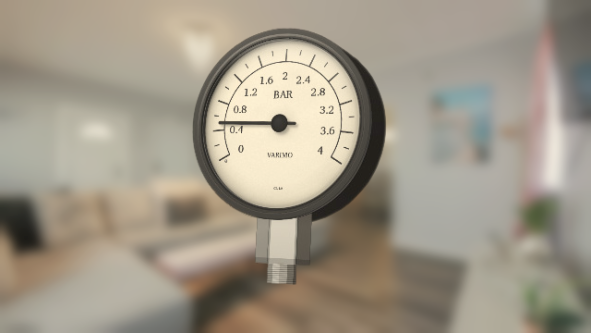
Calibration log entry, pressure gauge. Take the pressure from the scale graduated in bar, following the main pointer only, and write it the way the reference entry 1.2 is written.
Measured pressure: 0.5
